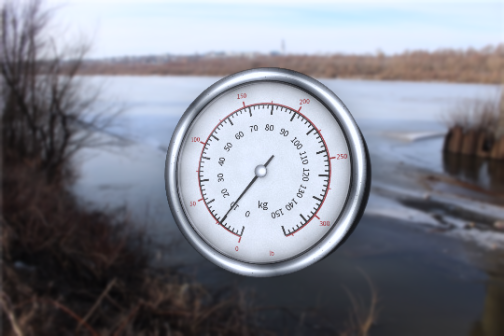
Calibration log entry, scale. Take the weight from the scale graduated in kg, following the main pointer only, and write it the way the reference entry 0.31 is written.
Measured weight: 10
